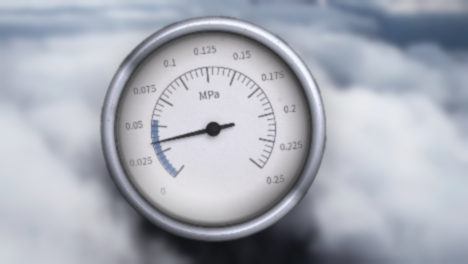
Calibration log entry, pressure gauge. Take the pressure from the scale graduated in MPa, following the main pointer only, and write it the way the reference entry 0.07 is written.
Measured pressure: 0.035
